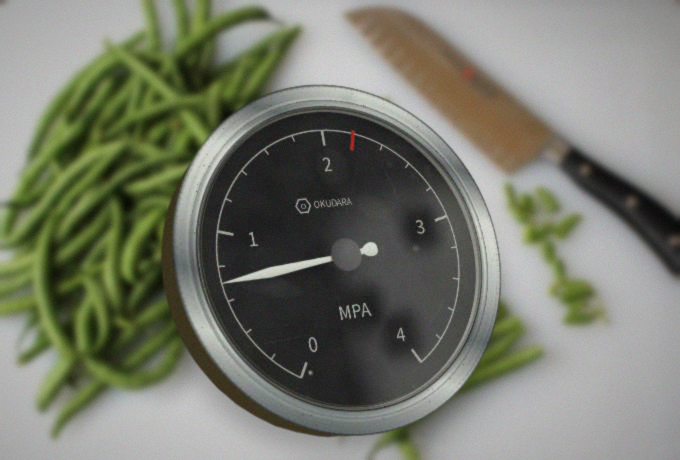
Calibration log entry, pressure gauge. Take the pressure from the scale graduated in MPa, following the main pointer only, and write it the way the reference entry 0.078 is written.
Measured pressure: 0.7
